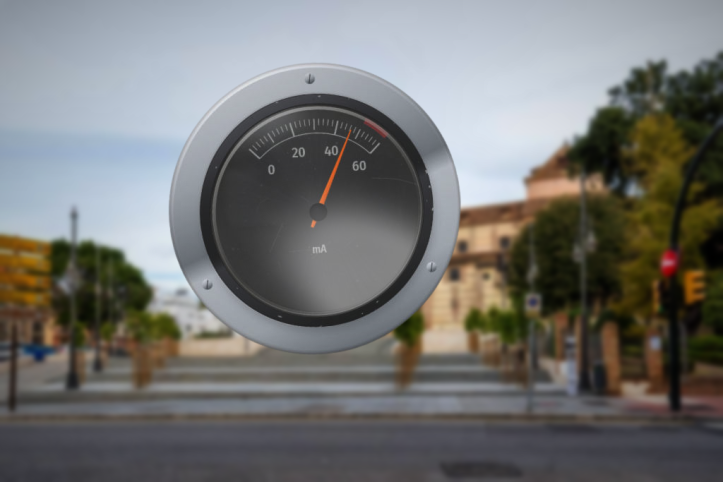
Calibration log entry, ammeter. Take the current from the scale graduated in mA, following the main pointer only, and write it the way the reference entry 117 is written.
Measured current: 46
